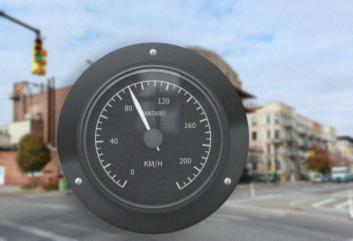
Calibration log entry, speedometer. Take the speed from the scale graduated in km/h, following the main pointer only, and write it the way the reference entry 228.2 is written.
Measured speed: 90
